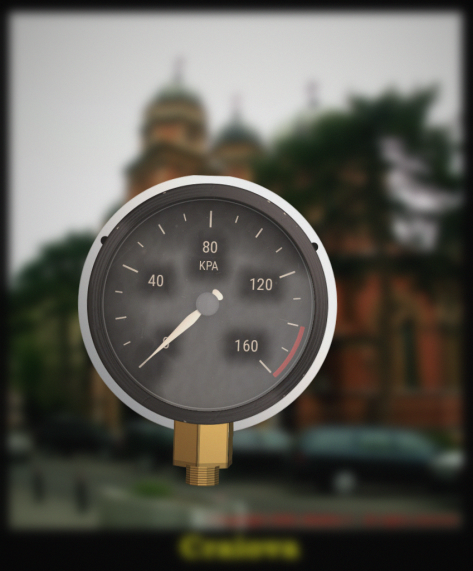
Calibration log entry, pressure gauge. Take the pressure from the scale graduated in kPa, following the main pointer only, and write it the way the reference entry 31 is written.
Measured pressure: 0
